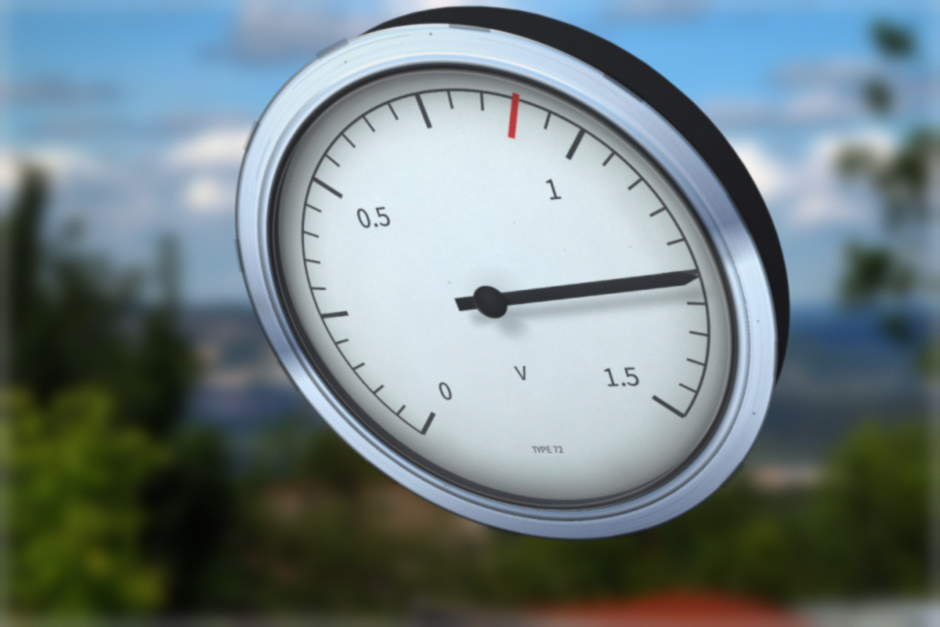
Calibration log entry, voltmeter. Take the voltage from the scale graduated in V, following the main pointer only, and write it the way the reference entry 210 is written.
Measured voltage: 1.25
